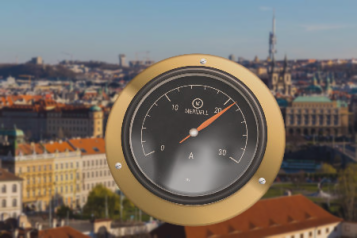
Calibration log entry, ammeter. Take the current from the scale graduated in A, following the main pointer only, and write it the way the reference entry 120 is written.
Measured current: 21
